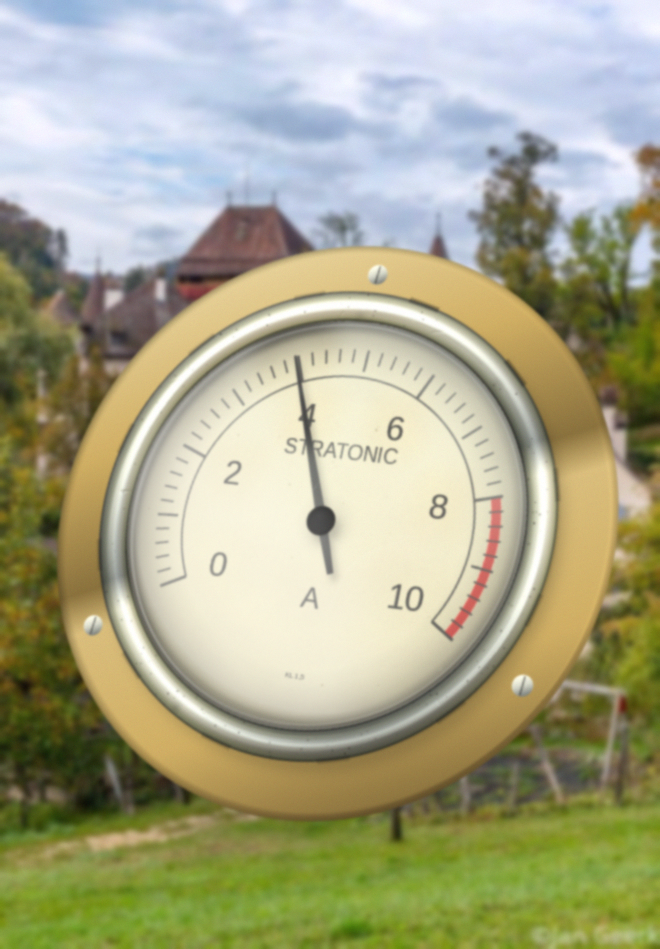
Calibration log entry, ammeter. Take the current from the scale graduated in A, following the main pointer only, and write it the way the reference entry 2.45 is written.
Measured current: 4
